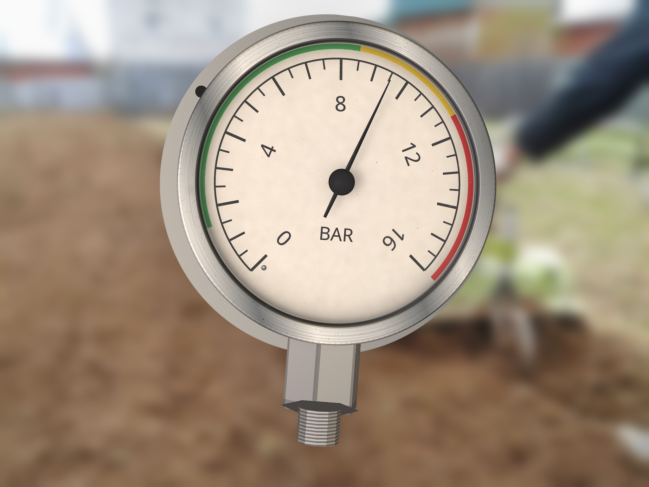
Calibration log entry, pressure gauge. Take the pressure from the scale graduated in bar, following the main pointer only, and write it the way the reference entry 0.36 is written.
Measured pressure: 9.5
